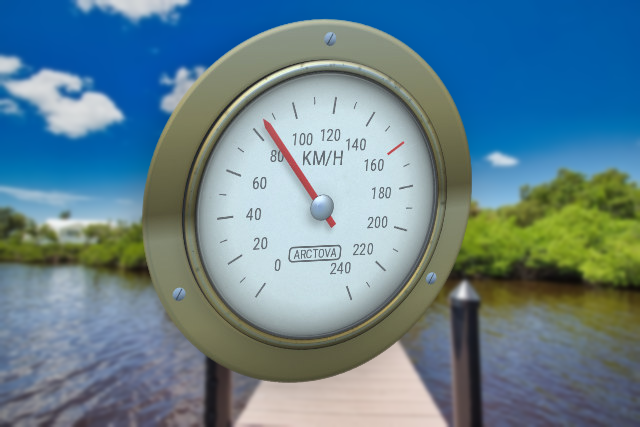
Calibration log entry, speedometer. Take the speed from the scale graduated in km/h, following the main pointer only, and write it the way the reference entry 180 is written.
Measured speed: 85
